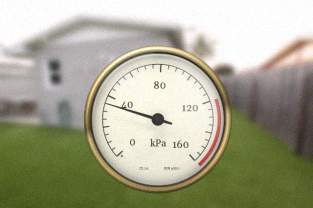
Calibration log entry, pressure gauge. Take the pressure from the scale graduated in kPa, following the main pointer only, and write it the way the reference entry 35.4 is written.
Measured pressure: 35
